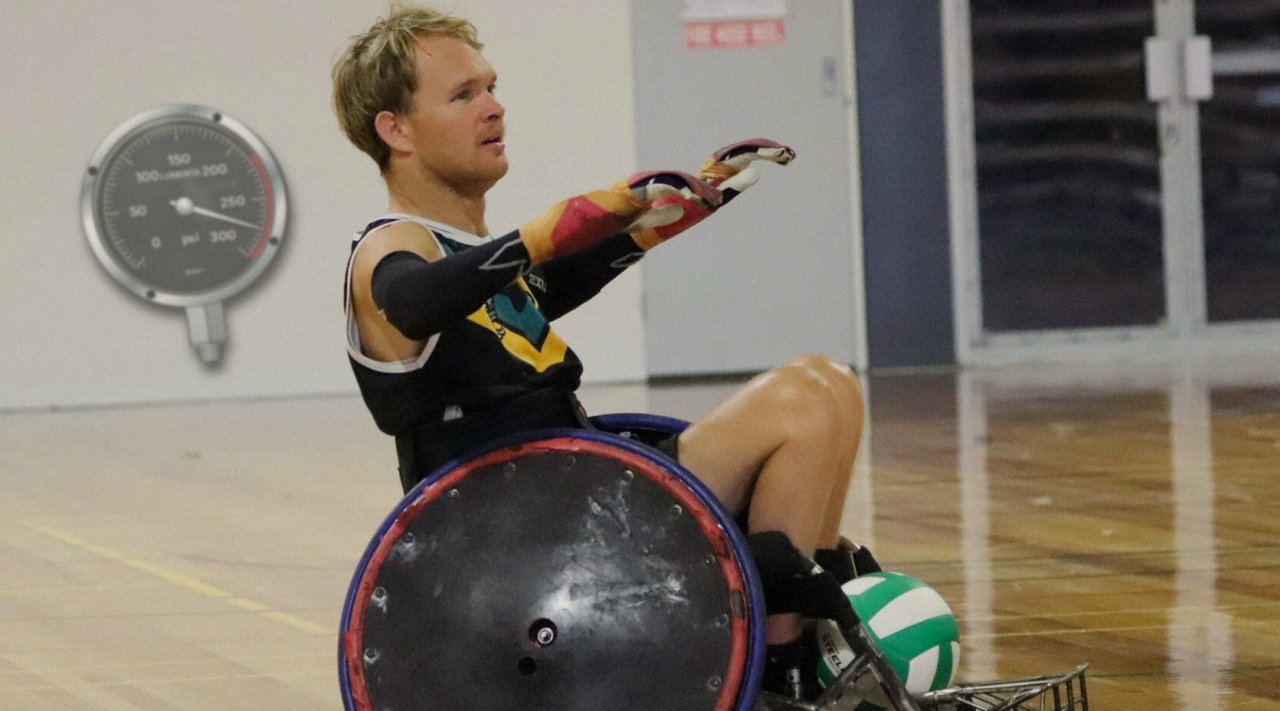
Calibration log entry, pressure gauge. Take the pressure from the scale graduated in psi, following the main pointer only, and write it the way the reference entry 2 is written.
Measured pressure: 275
